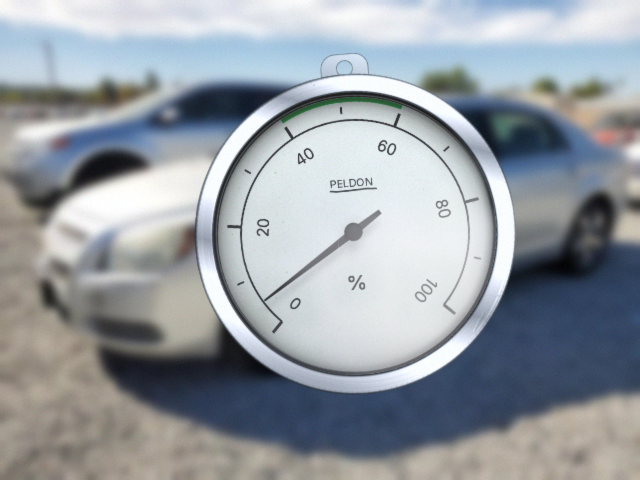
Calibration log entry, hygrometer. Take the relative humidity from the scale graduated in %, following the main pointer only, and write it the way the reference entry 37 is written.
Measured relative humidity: 5
